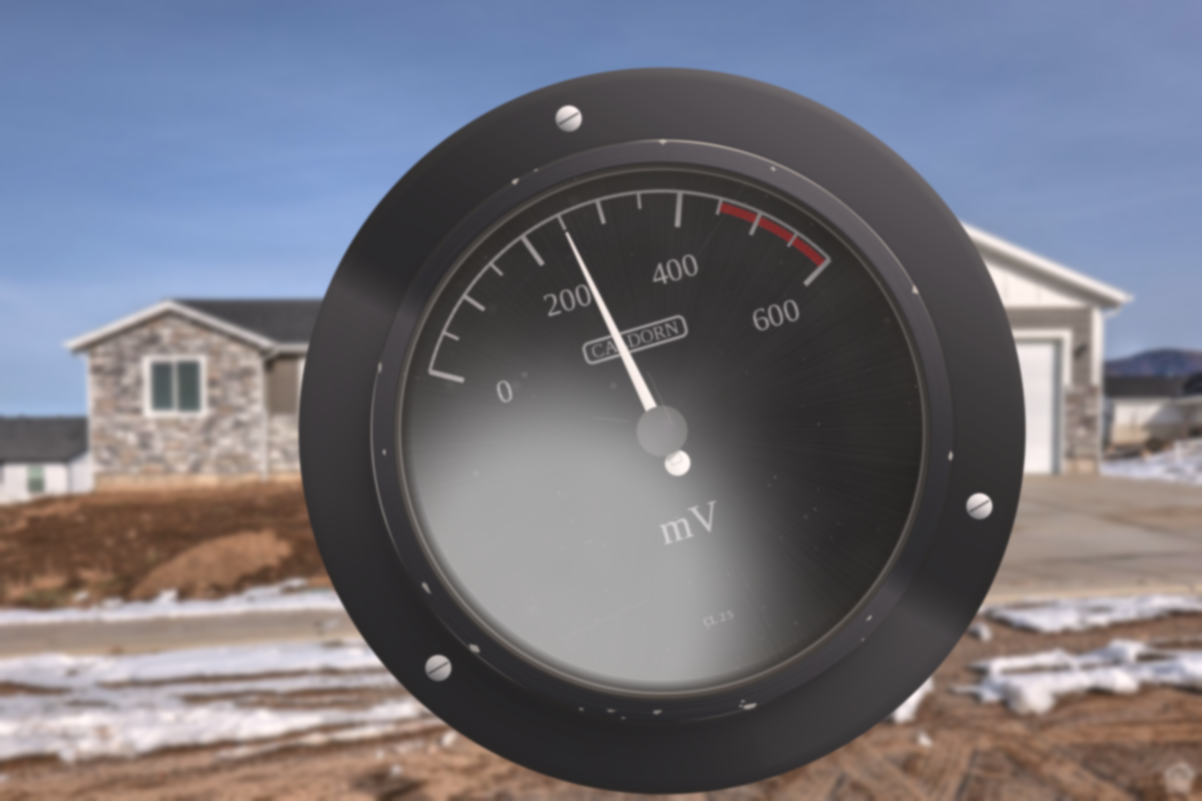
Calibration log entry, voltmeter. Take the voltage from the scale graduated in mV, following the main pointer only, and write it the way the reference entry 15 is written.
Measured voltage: 250
